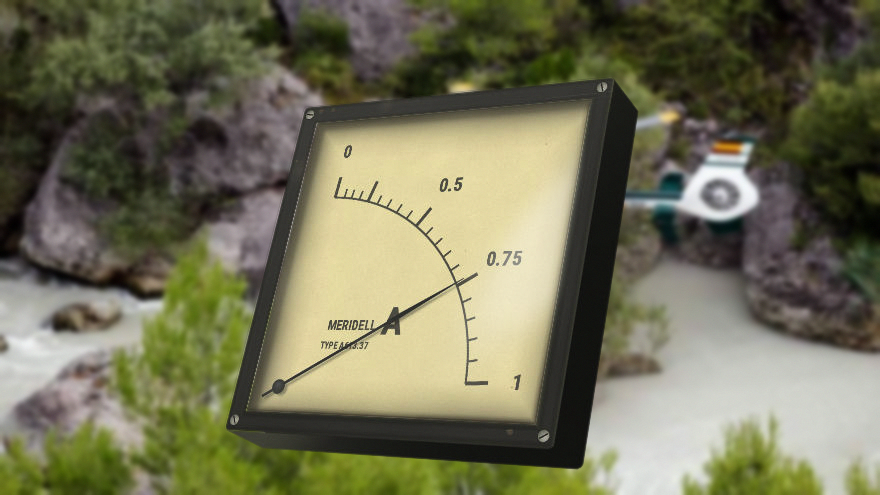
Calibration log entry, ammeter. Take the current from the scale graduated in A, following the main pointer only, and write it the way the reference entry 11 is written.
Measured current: 0.75
